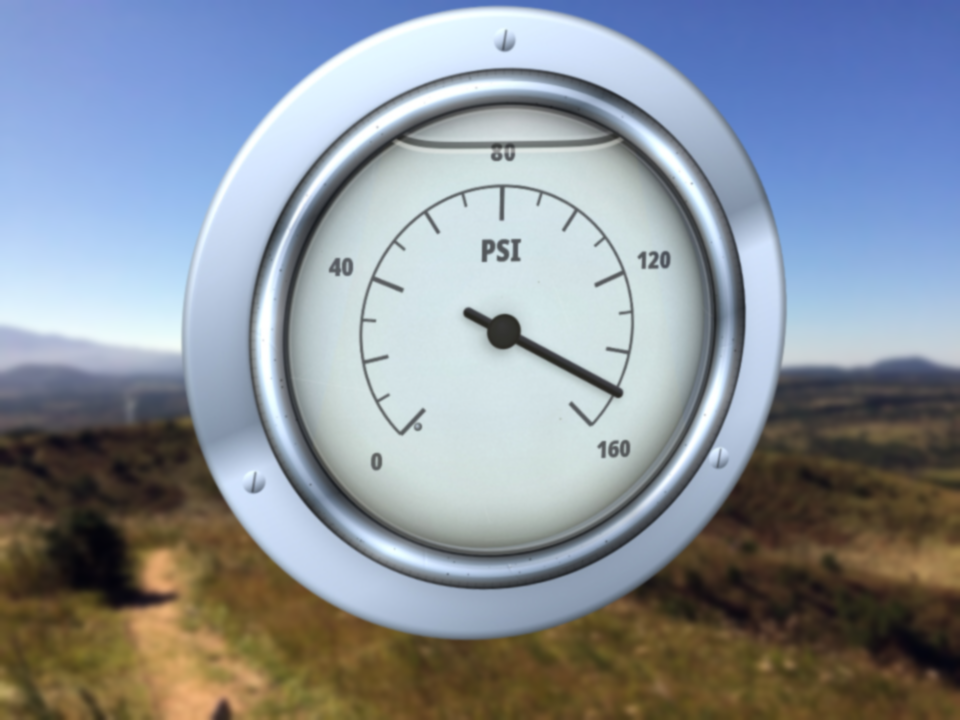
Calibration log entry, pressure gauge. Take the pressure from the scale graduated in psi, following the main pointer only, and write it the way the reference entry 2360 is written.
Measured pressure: 150
